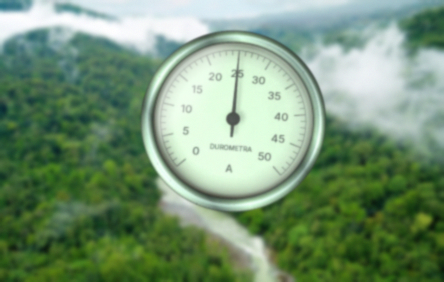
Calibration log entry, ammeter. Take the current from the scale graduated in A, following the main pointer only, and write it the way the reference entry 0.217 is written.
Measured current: 25
